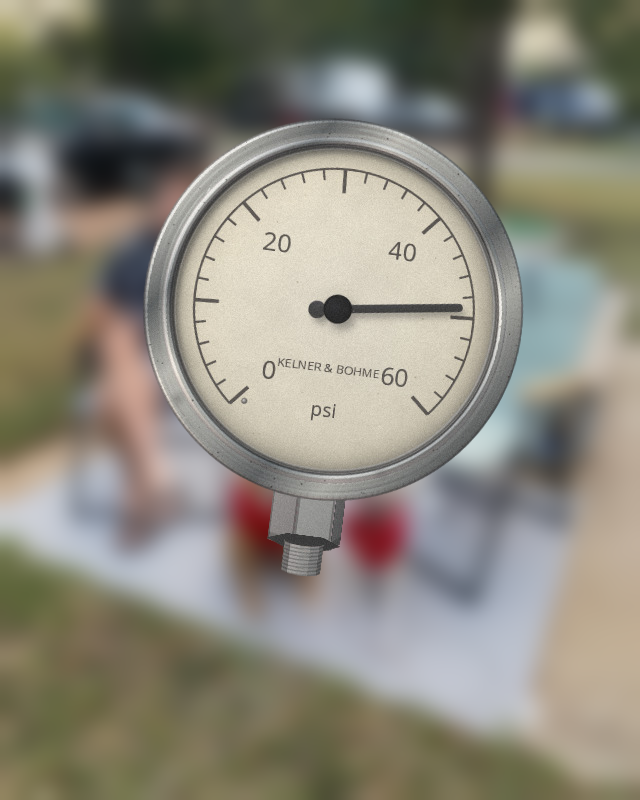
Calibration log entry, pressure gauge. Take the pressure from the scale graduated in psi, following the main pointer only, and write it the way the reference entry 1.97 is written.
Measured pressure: 49
